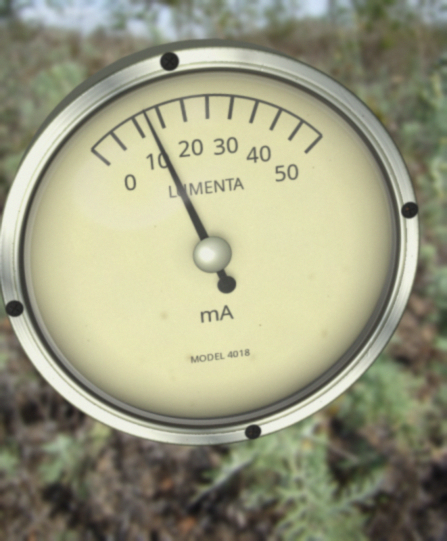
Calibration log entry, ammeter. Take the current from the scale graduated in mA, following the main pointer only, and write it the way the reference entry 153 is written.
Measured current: 12.5
